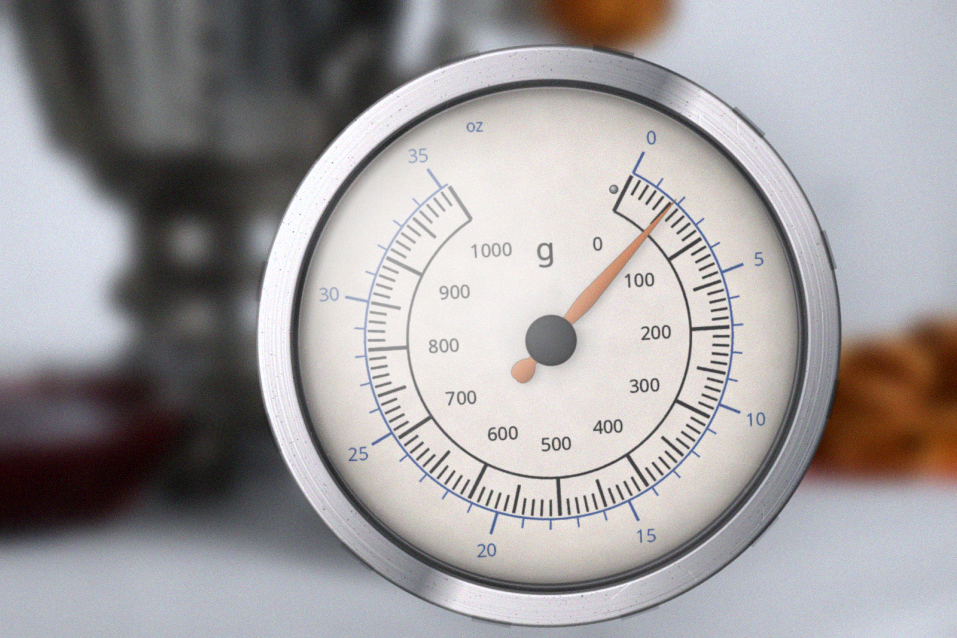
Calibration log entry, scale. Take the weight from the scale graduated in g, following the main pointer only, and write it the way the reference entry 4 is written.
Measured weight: 50
